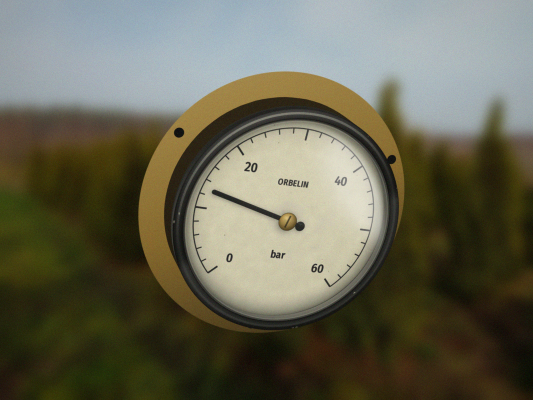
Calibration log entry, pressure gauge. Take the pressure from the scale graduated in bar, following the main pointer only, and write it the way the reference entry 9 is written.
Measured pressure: 13
